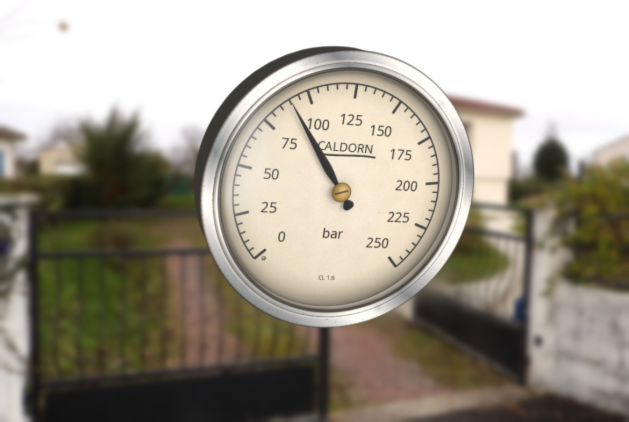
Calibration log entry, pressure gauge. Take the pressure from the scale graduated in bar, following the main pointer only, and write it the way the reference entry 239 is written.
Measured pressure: 90
